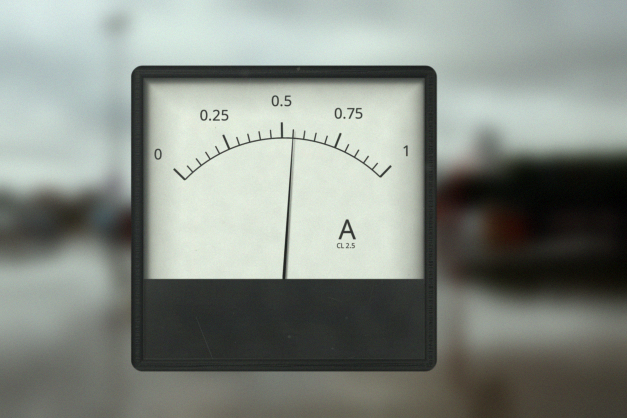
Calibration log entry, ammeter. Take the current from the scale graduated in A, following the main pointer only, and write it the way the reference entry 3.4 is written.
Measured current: 0.55
